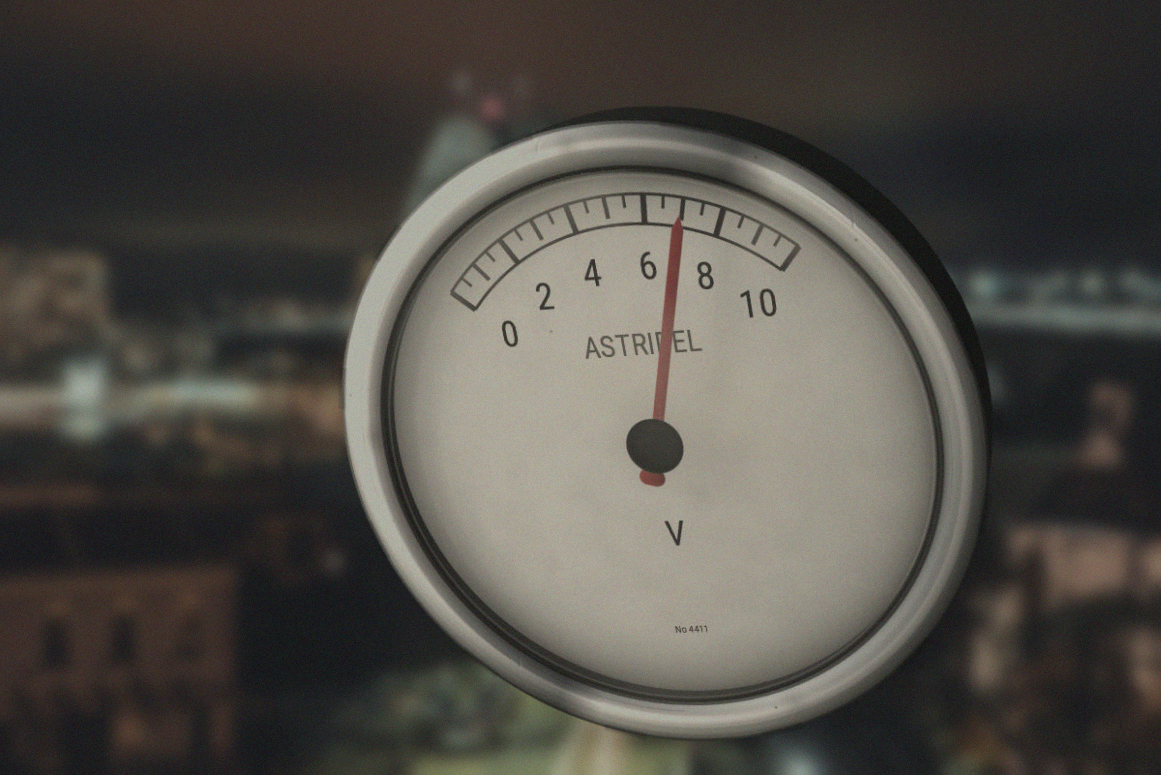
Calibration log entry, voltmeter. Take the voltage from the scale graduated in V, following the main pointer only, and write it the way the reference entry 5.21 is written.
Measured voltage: 7
